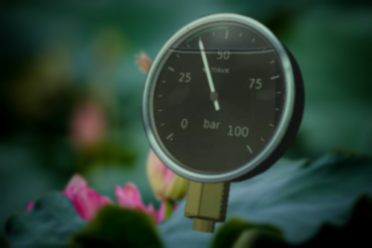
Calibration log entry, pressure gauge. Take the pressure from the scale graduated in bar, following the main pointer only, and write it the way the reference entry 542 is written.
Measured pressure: 40
